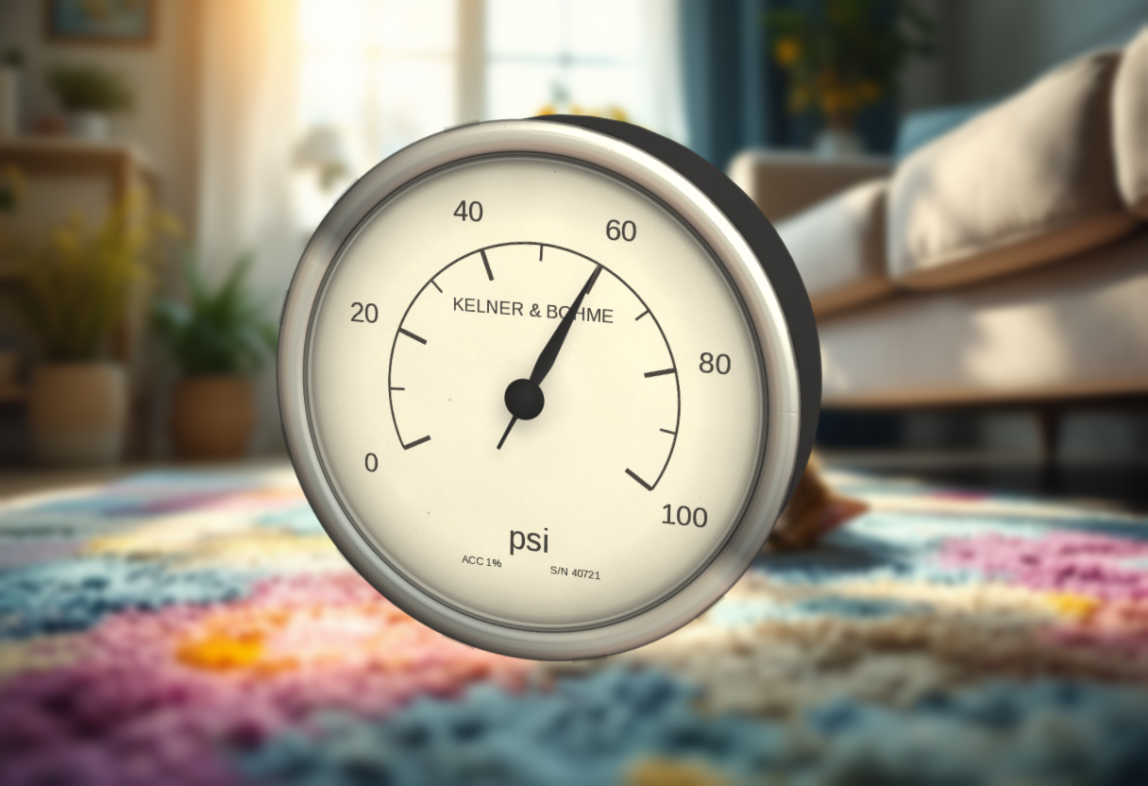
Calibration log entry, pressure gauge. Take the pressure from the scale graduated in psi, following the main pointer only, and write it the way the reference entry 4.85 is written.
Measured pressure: 60
